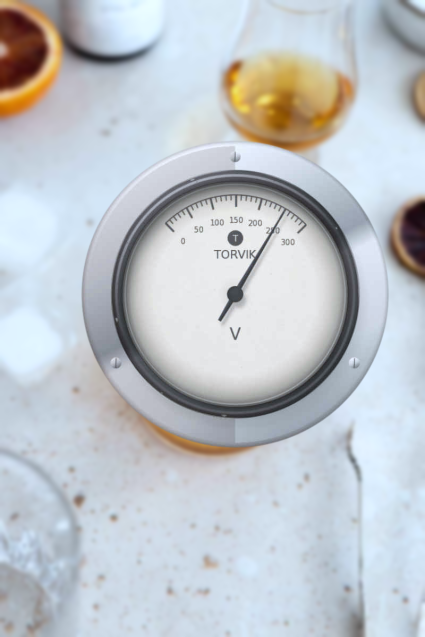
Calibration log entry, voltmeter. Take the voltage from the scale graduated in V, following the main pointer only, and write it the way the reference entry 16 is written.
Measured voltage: 250
